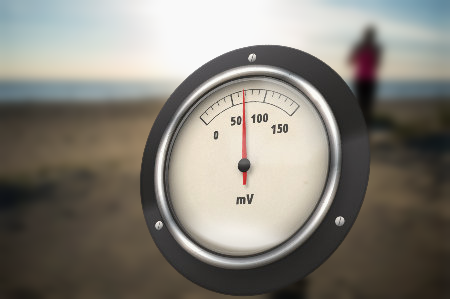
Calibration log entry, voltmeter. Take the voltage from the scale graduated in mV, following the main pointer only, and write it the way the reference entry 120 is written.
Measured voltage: 70
